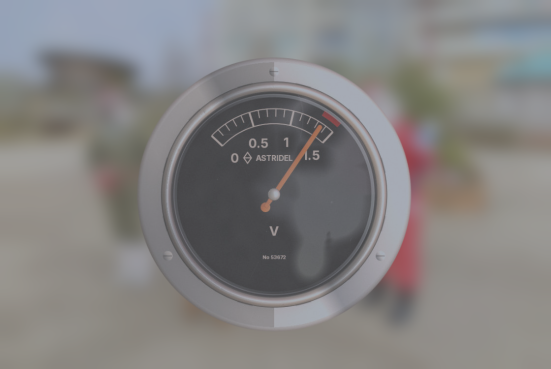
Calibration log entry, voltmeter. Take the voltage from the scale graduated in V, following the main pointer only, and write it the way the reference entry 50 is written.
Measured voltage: 1.35
